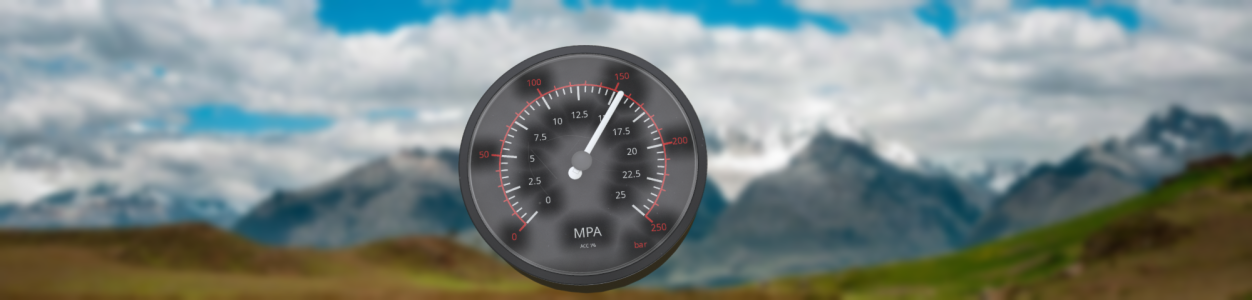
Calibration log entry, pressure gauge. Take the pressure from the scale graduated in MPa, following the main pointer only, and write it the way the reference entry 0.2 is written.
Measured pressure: 15.5
